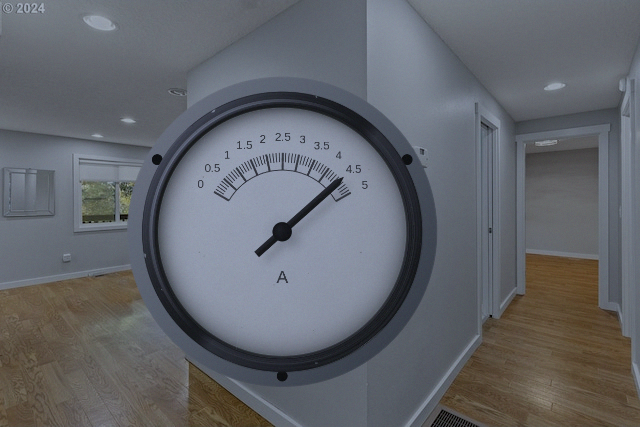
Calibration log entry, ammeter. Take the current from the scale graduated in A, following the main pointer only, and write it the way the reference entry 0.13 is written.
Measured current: 4.5
